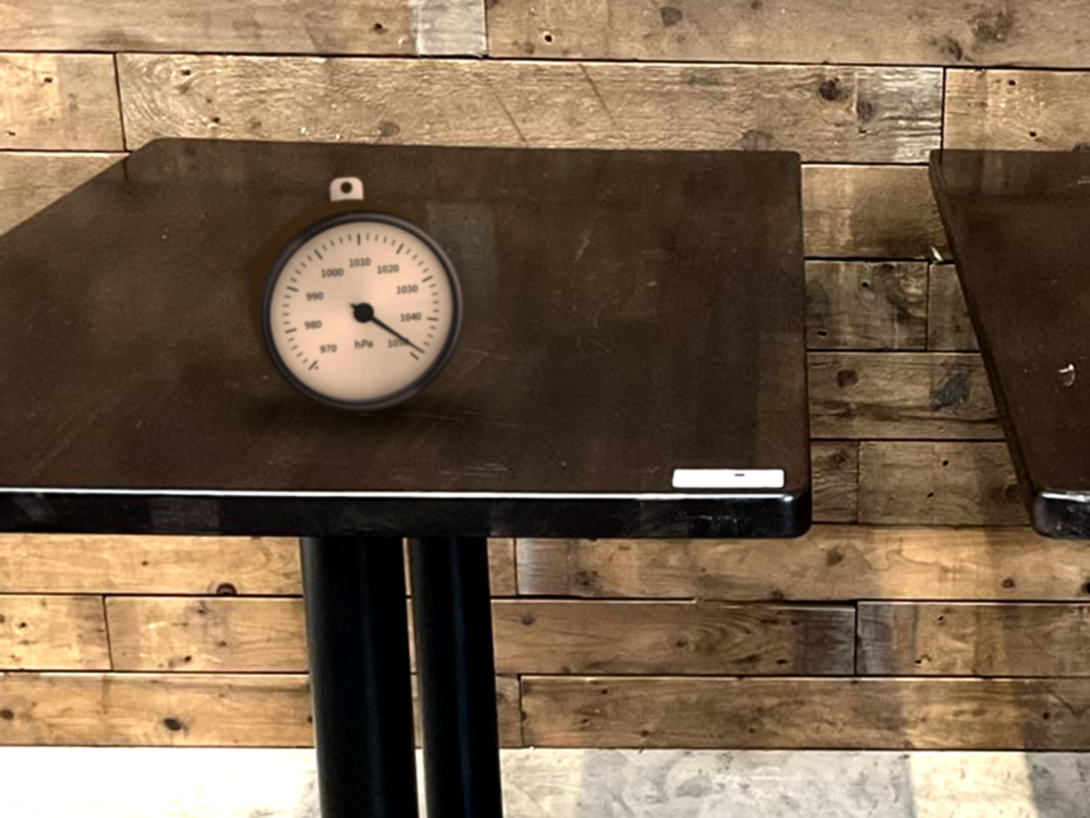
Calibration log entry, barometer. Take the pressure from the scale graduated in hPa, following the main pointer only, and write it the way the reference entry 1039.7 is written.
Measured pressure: 1048
